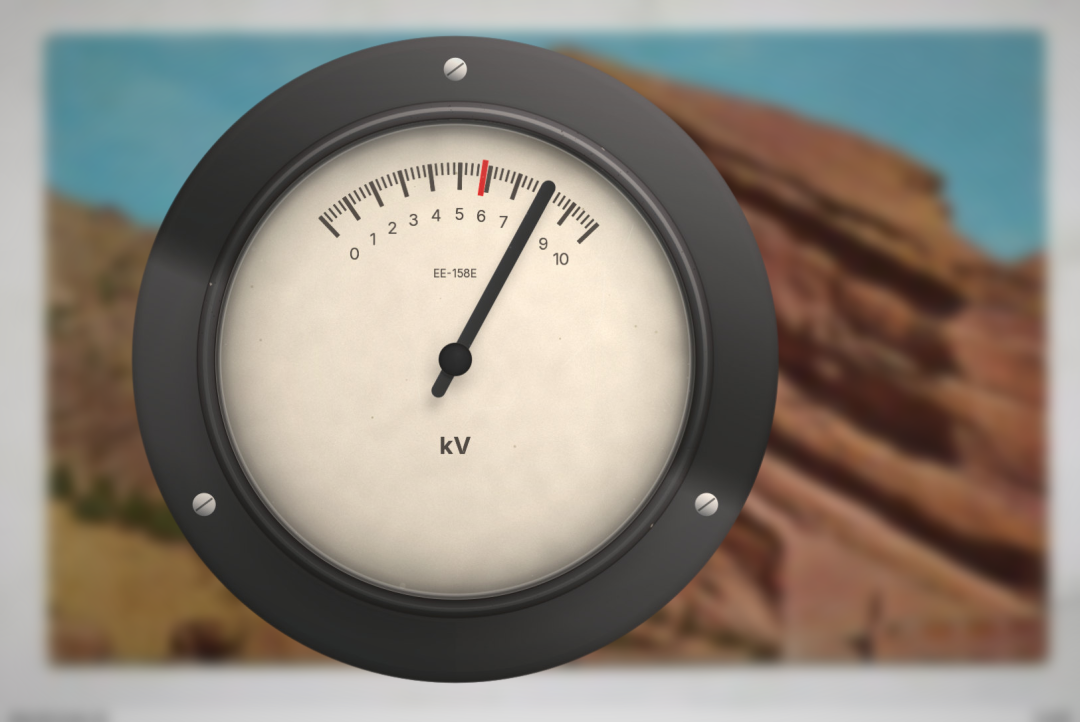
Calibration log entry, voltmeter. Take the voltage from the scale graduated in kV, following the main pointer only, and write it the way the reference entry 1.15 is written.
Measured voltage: 8
